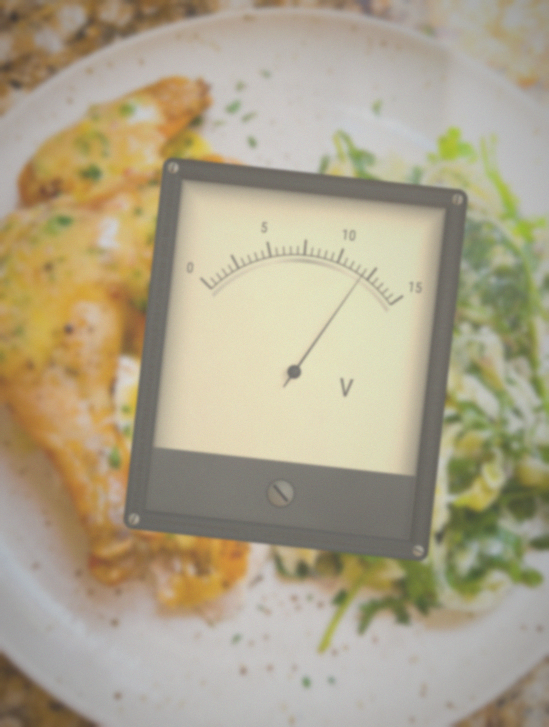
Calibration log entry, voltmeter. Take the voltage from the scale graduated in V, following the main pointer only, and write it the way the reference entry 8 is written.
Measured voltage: 12
